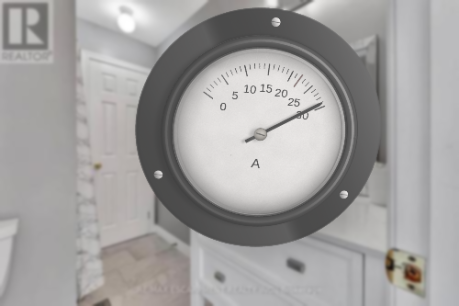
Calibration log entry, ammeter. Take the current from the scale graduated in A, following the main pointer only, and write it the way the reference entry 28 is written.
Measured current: 29
